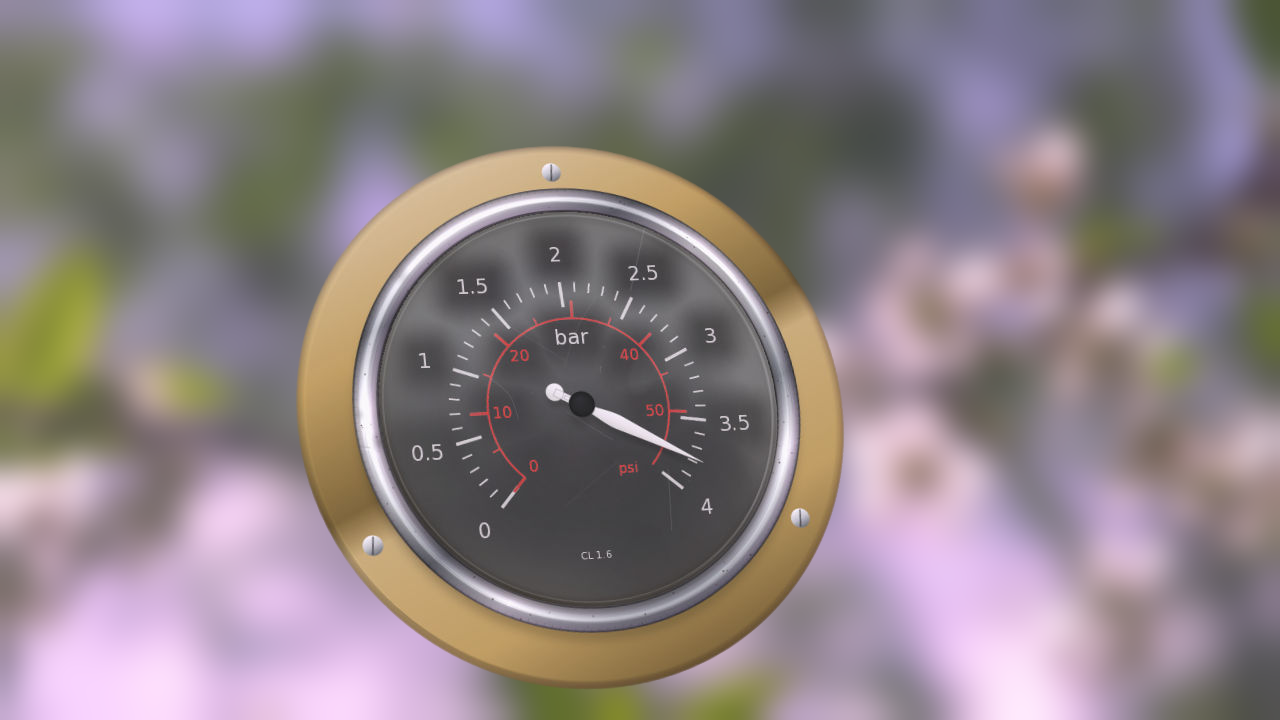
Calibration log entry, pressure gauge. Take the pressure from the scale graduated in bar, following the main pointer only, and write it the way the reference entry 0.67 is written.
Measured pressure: 3.8
